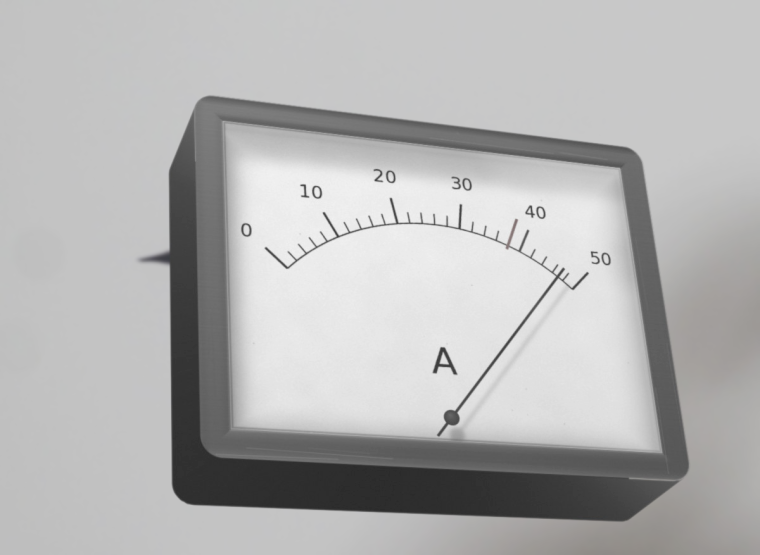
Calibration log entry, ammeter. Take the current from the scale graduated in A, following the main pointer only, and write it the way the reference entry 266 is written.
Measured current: 47
